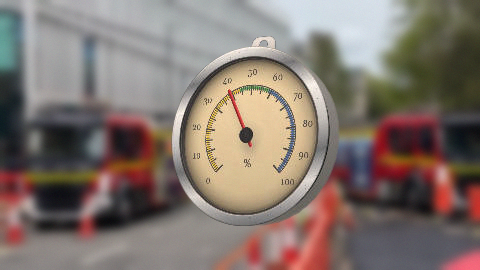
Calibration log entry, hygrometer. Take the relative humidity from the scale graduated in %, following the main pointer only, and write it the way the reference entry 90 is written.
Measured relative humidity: 40
